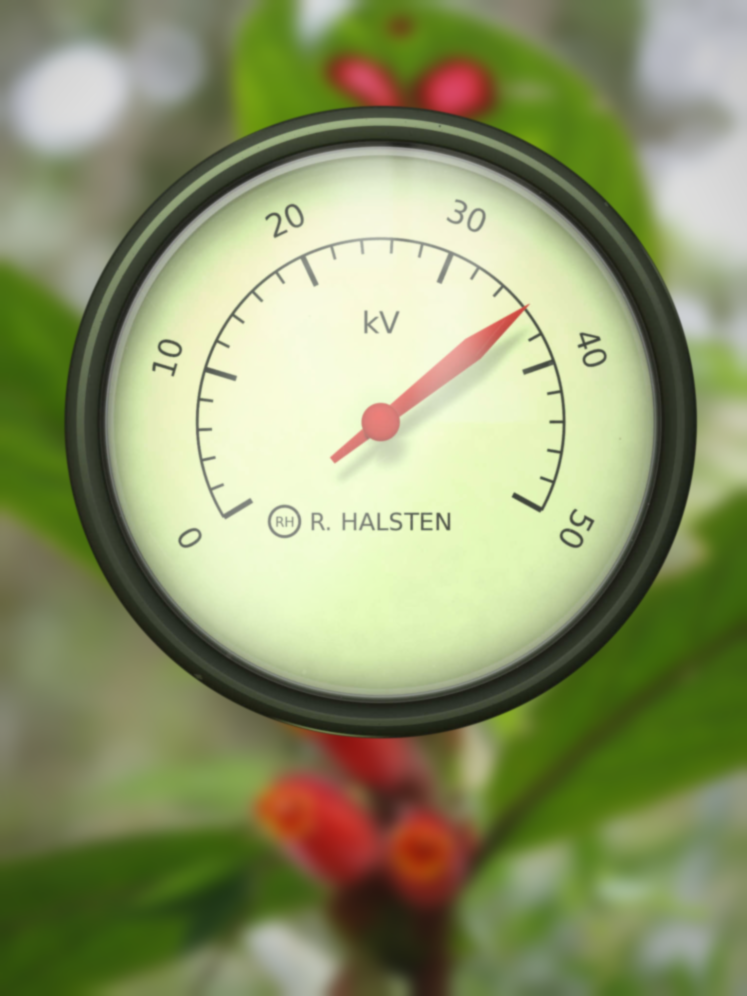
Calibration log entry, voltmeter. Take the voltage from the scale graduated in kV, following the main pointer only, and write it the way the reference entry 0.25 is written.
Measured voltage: 36
